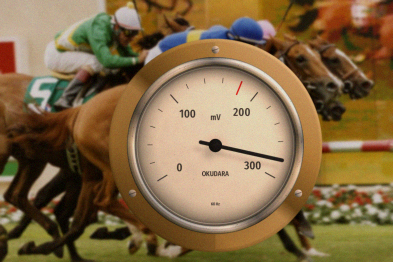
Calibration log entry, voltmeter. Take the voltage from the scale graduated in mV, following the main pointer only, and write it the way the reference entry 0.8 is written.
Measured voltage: 280
